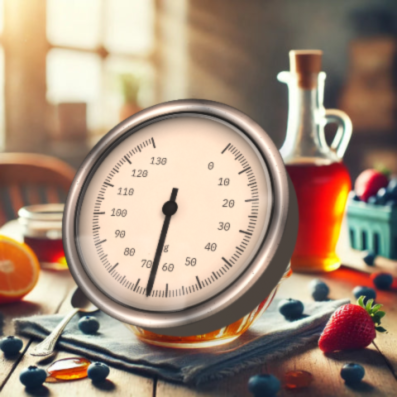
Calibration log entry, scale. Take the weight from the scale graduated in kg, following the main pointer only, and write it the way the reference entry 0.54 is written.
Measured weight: 65
